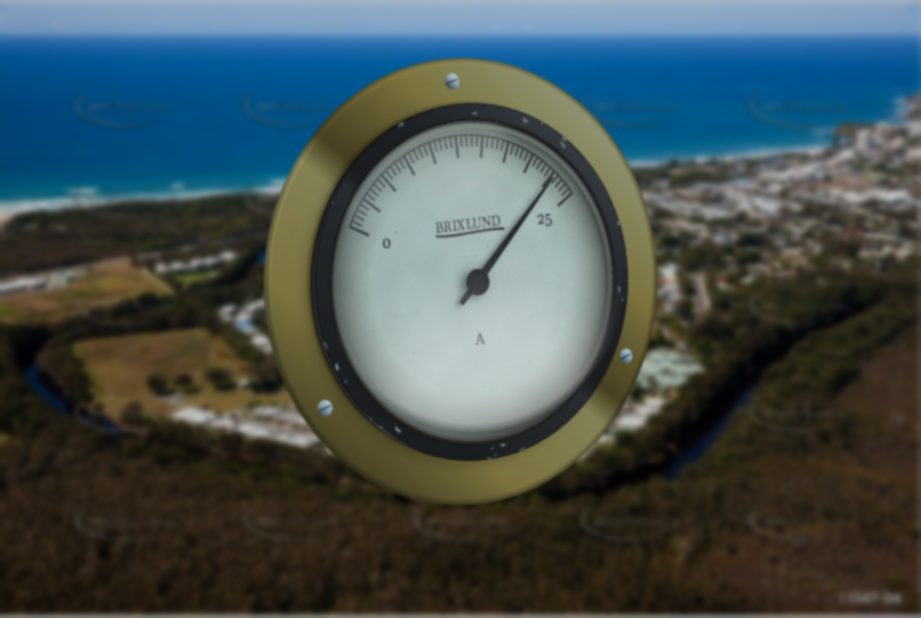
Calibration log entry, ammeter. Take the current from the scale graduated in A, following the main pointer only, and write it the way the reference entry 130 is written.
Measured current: 22.5
